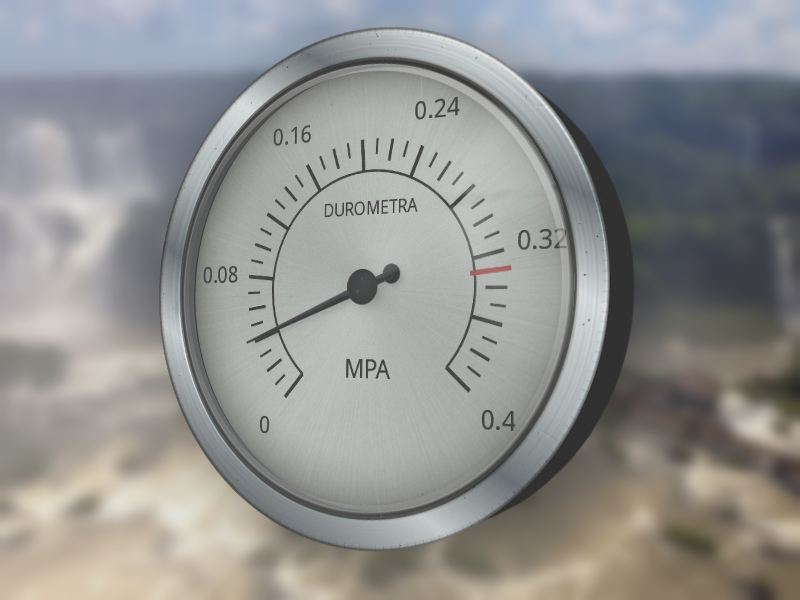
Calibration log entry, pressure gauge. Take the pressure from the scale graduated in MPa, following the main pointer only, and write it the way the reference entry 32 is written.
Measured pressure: 0.04
